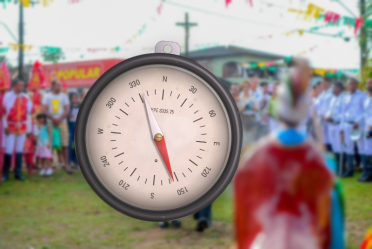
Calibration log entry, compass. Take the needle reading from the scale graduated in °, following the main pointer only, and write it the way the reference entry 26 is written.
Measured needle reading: 155
